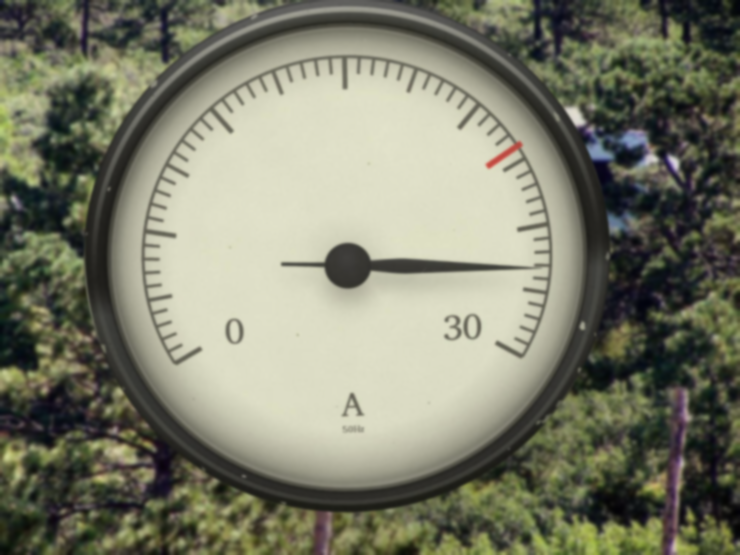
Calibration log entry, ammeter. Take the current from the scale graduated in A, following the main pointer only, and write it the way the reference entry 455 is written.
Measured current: 26.5
